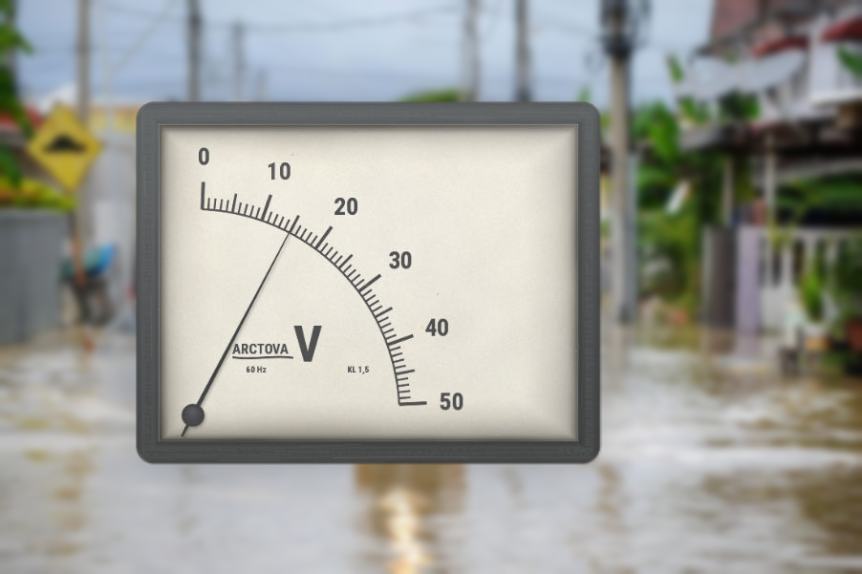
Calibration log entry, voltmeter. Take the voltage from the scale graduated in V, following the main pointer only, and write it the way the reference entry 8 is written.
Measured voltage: 15
